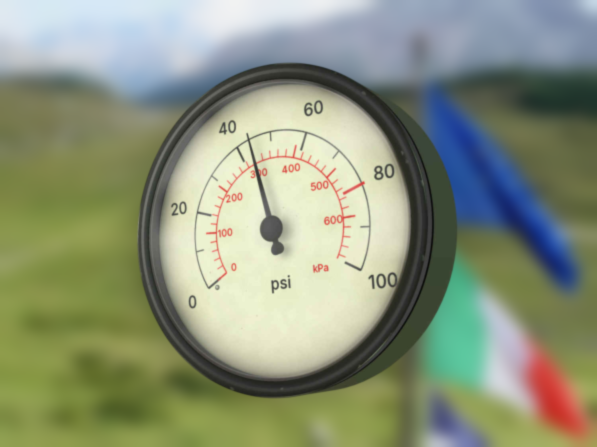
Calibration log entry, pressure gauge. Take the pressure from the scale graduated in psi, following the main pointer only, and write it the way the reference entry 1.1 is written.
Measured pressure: 45
